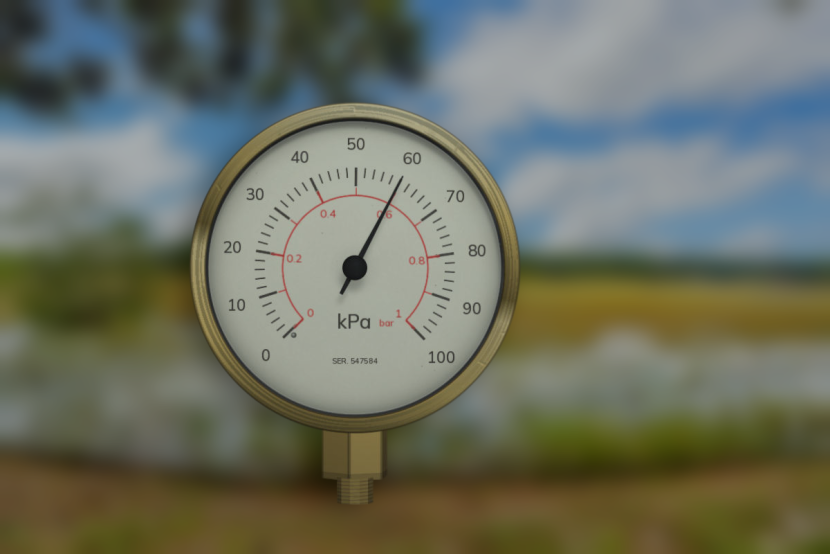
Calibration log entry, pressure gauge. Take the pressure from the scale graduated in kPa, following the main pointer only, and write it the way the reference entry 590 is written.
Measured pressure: 60
